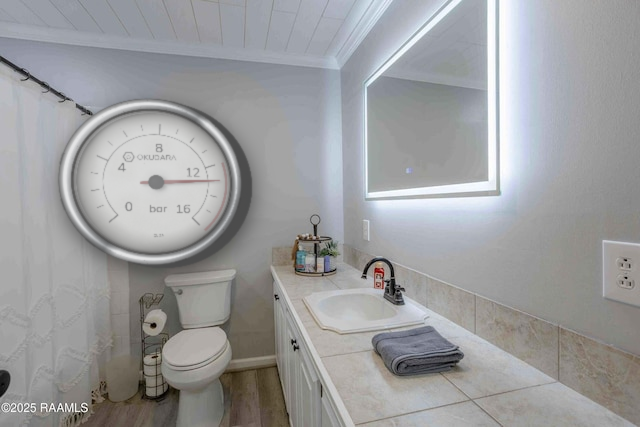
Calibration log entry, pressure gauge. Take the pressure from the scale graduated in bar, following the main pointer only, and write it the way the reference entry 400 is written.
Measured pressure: 13
